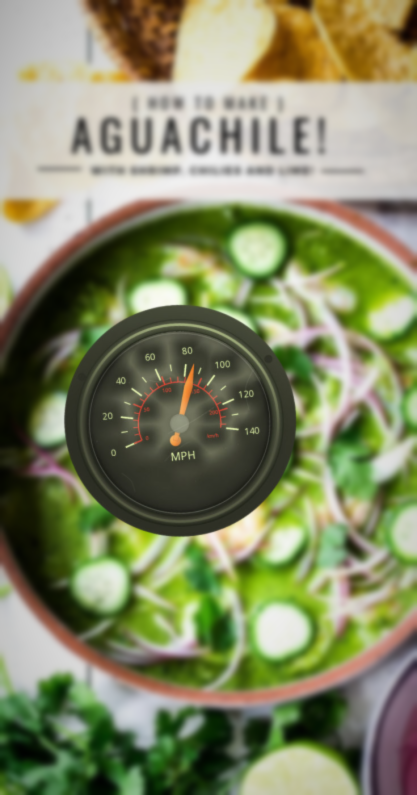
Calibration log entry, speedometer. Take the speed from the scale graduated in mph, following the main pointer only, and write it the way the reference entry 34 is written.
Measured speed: 85
